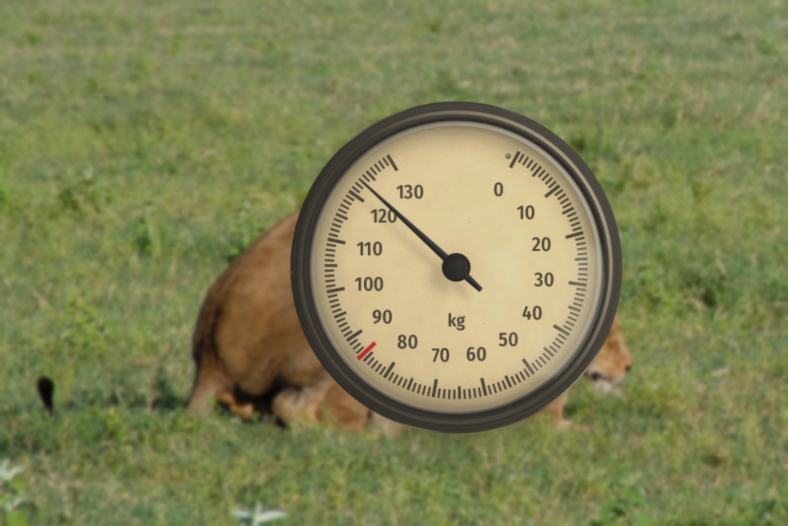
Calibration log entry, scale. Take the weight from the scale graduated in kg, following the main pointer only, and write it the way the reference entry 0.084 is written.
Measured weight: 123
